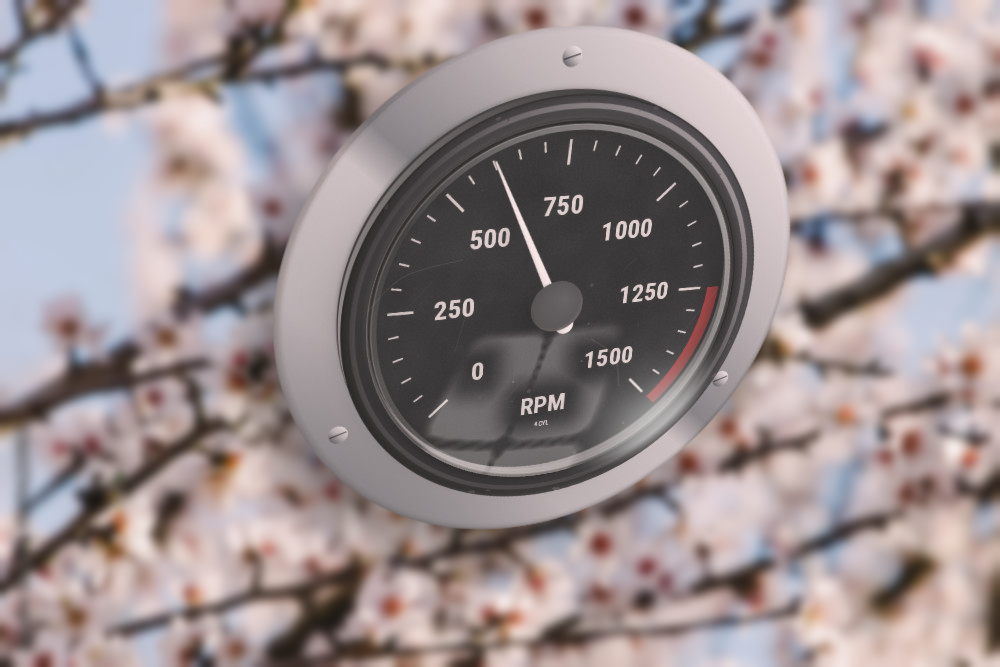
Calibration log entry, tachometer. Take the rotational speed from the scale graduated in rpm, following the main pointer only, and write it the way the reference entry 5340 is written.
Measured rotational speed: 600
